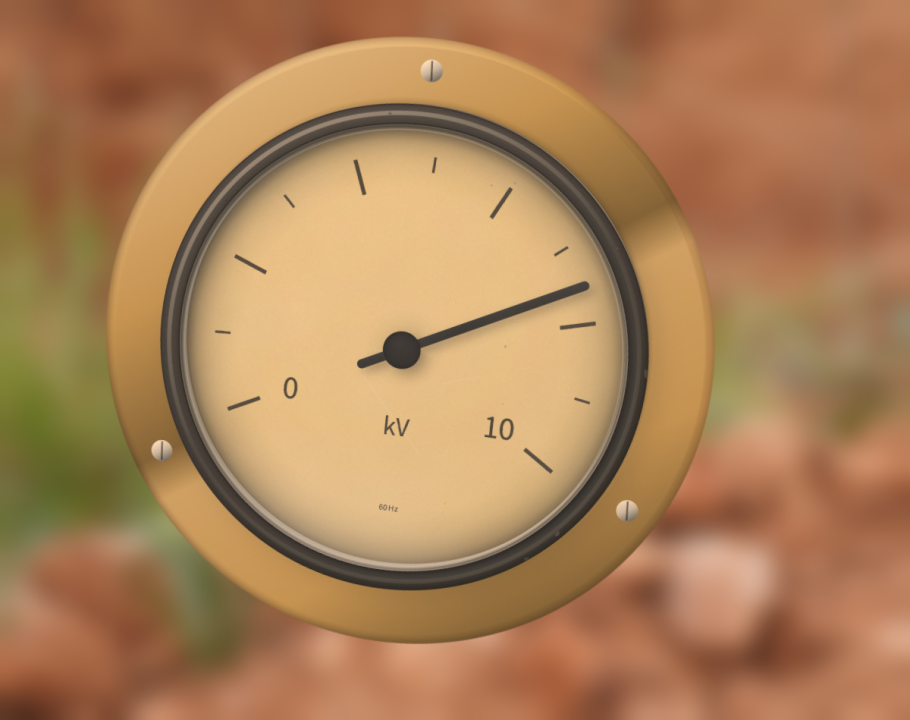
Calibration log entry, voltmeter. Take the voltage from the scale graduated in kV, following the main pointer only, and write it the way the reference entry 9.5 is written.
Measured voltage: 7.5
